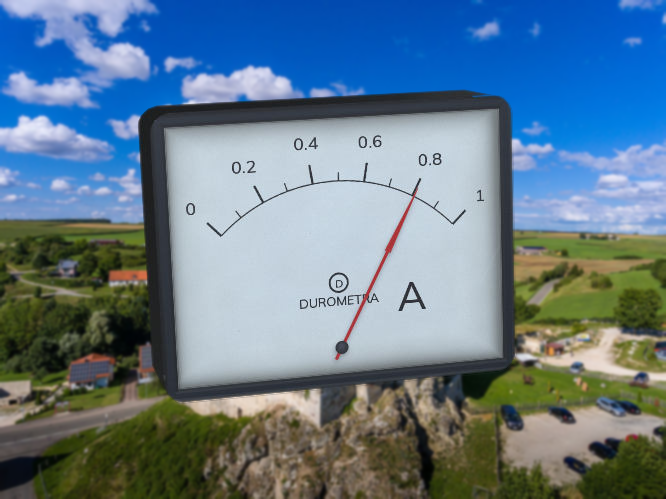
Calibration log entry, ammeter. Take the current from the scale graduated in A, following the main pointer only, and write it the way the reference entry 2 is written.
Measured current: 0.8
